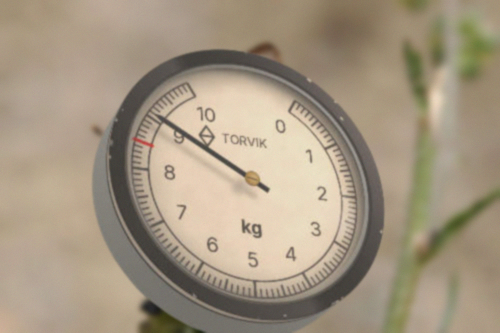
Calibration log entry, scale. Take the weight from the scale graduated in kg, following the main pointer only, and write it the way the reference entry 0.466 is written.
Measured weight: 9
